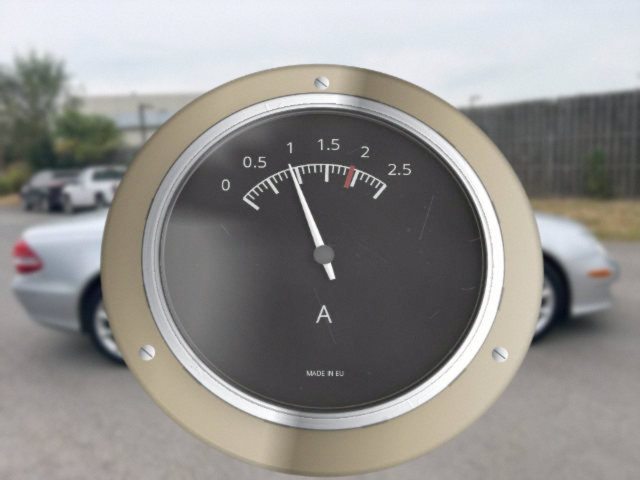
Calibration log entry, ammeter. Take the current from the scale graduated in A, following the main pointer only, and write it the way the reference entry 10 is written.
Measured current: 0.9
